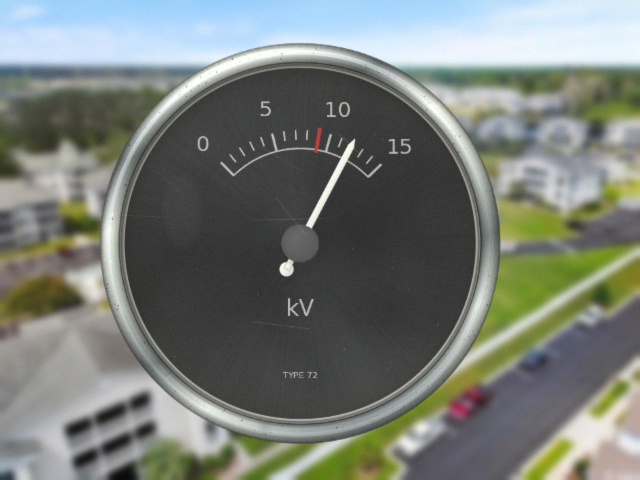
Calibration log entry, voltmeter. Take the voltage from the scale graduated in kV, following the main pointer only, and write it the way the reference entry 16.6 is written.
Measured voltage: 12
